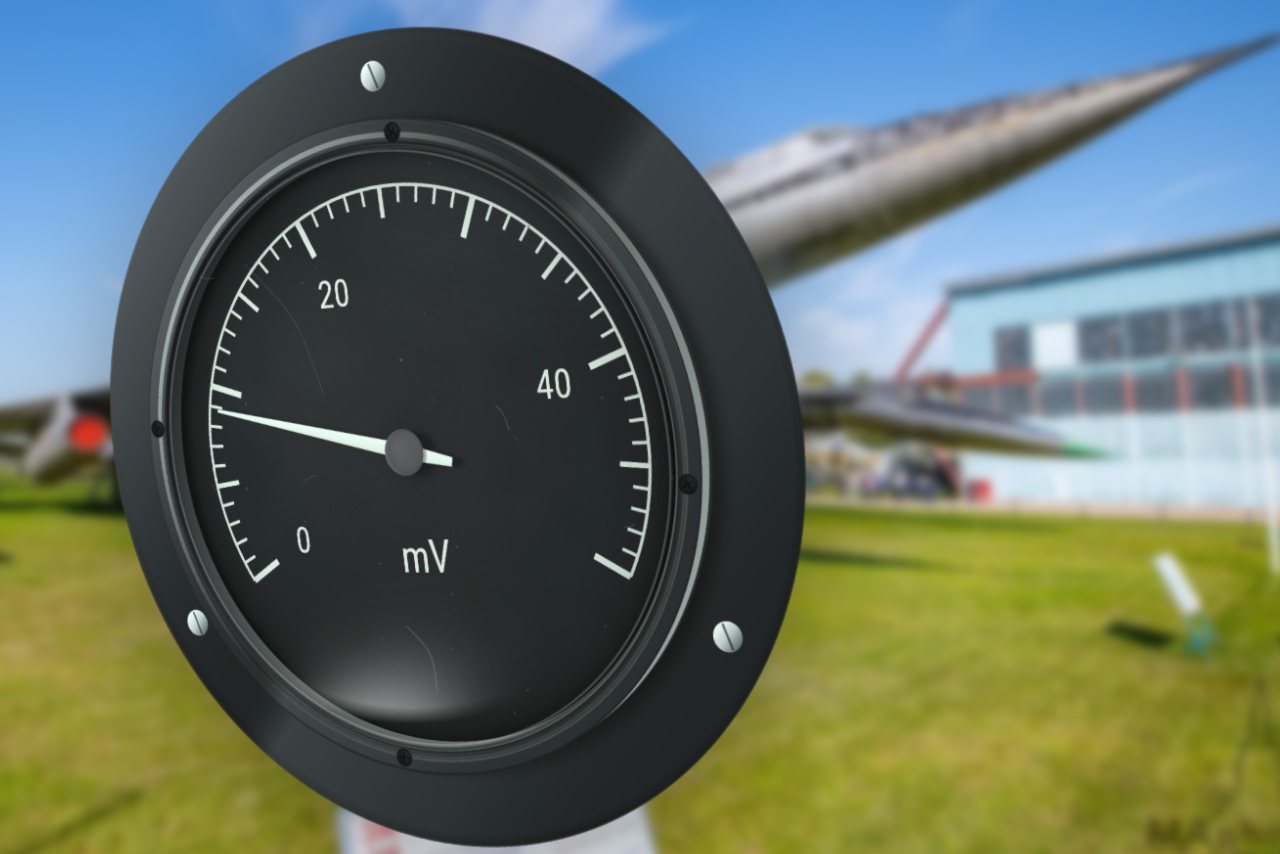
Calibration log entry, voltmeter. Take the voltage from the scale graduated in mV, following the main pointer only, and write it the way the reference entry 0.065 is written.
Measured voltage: 9
